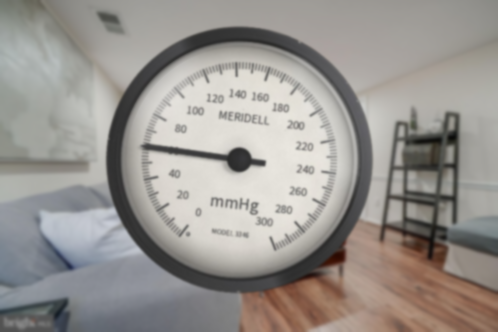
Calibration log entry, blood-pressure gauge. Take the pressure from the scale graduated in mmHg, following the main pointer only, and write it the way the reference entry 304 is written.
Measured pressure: 60
